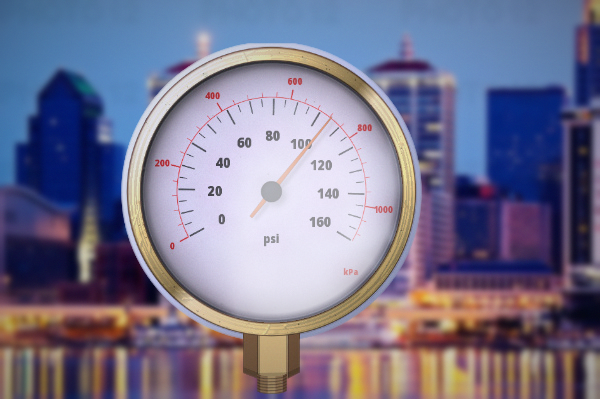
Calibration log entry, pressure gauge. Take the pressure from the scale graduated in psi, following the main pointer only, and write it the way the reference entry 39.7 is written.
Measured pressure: 105
